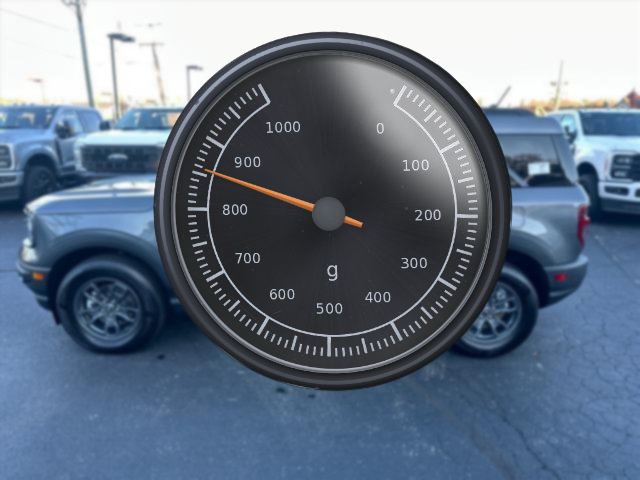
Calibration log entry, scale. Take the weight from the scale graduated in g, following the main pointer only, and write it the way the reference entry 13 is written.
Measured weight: 860
